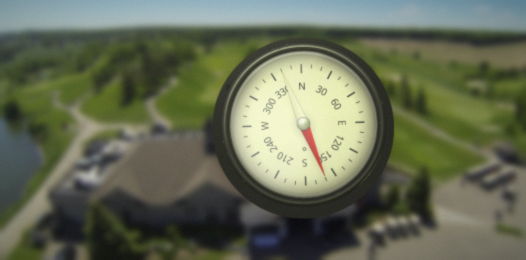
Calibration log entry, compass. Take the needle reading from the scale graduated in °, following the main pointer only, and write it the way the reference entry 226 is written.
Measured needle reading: 160
